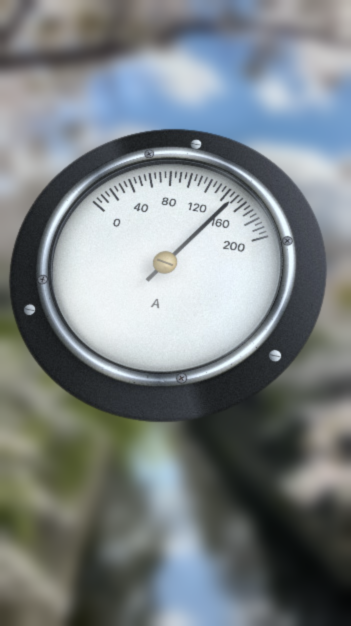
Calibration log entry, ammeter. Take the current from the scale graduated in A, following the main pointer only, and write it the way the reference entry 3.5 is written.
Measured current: 150
